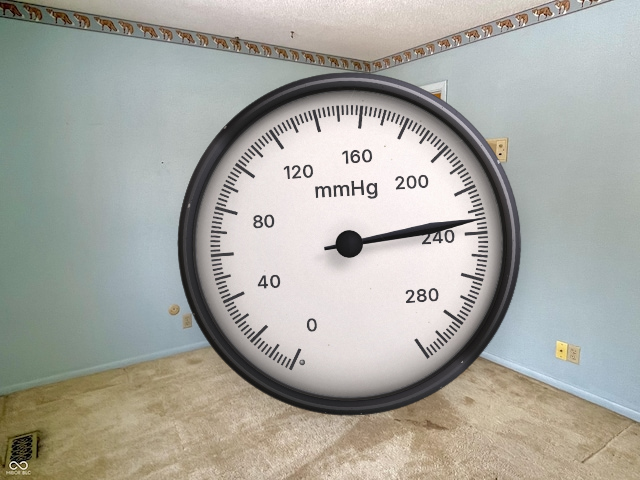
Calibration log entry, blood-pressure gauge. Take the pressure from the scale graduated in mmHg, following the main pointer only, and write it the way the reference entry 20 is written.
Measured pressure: 234
